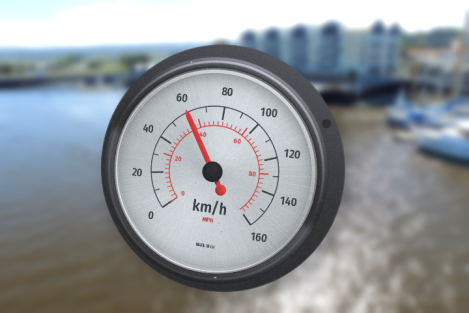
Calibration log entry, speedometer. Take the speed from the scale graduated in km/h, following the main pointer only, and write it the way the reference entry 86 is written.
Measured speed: 60
